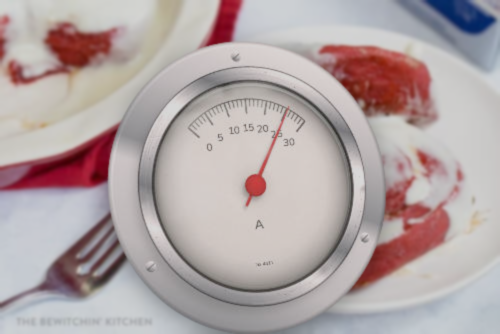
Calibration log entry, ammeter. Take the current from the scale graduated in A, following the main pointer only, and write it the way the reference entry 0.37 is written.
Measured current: 25
